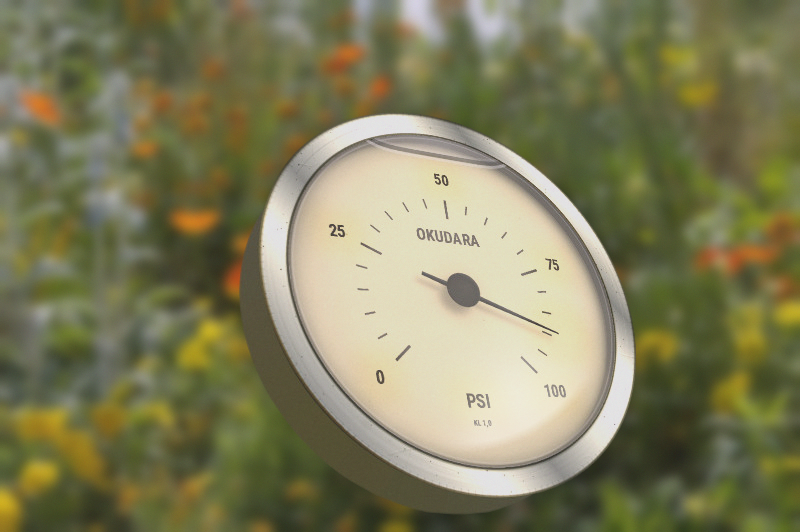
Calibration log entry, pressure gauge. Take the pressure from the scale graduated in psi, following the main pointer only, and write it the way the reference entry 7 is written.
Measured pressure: 90
